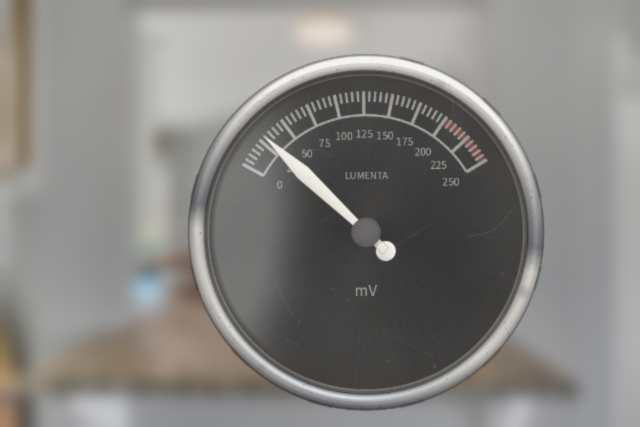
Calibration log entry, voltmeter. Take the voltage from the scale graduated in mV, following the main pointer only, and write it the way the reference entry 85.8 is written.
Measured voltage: 30
